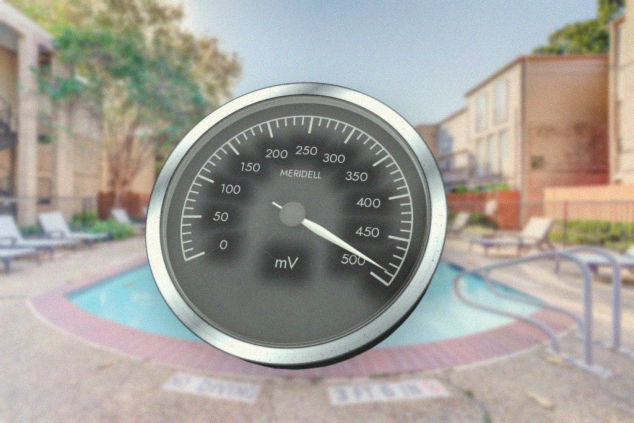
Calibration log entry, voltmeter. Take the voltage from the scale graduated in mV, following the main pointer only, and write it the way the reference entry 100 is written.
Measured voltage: 490
